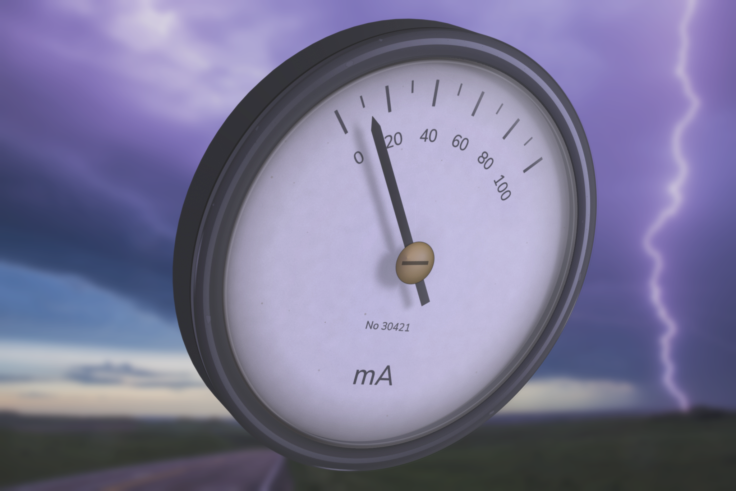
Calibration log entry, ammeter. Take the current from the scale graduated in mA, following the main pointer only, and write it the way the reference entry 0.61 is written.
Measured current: 10
